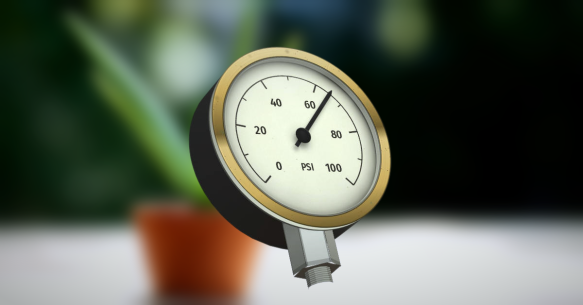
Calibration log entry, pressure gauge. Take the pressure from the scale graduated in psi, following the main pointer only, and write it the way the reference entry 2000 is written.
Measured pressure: 65
